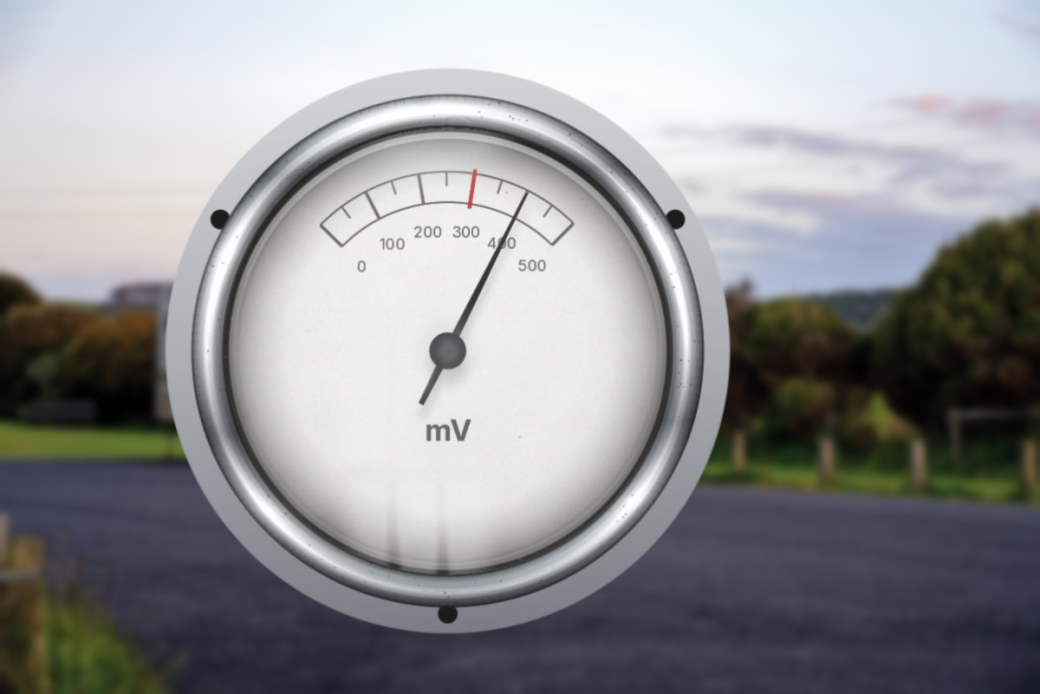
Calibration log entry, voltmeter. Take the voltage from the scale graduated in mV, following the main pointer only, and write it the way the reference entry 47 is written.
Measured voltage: 400
